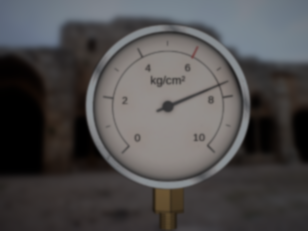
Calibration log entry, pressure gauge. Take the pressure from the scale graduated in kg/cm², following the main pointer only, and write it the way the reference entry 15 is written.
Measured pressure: 7.5
